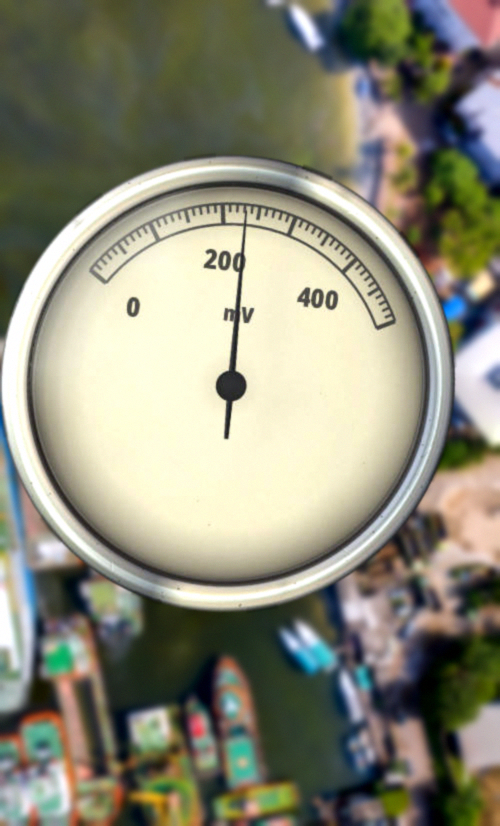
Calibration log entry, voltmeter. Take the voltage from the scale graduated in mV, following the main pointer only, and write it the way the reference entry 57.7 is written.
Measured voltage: 230
